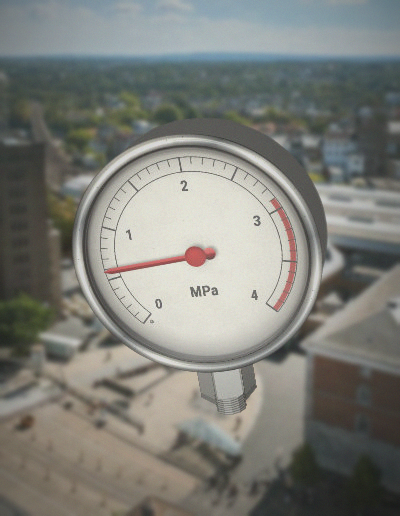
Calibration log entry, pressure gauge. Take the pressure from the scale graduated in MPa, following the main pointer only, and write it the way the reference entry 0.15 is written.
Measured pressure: 0.6
